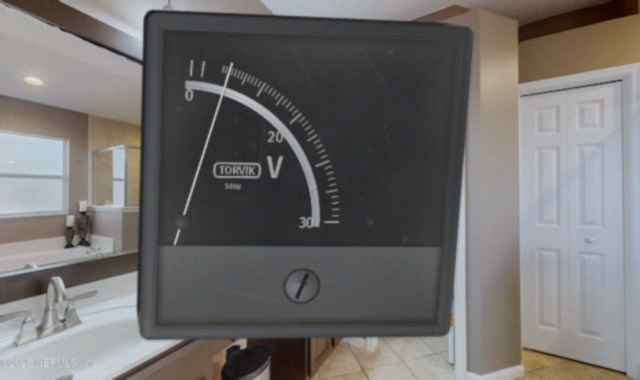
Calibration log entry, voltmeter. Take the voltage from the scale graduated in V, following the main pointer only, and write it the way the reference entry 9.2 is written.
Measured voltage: 10
